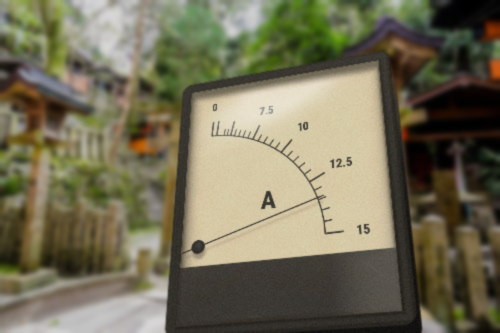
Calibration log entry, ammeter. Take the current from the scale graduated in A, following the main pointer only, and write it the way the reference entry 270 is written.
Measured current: 13.5
